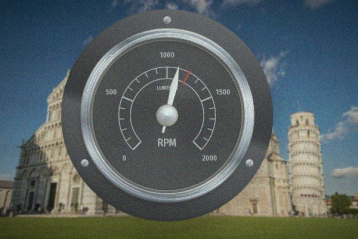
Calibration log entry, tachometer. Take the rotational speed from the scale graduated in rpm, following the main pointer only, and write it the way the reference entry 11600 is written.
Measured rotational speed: 1100
